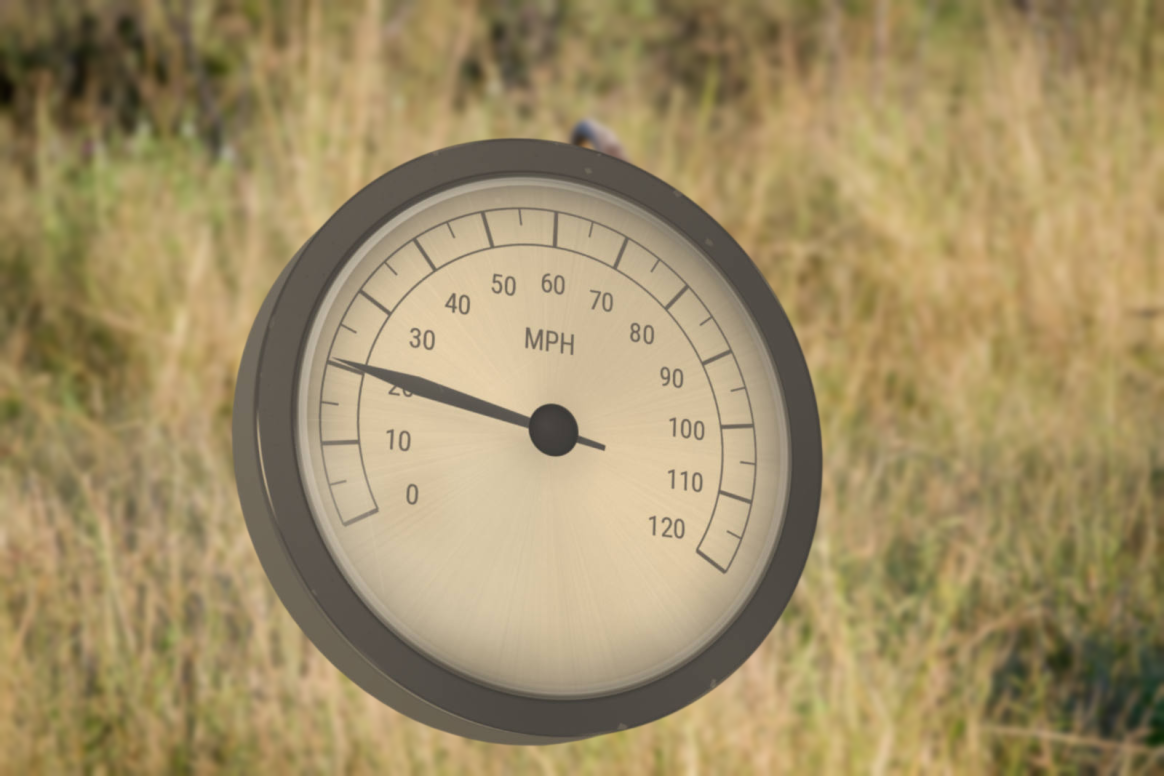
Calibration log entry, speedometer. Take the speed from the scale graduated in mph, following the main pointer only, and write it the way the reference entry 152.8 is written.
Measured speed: 20
